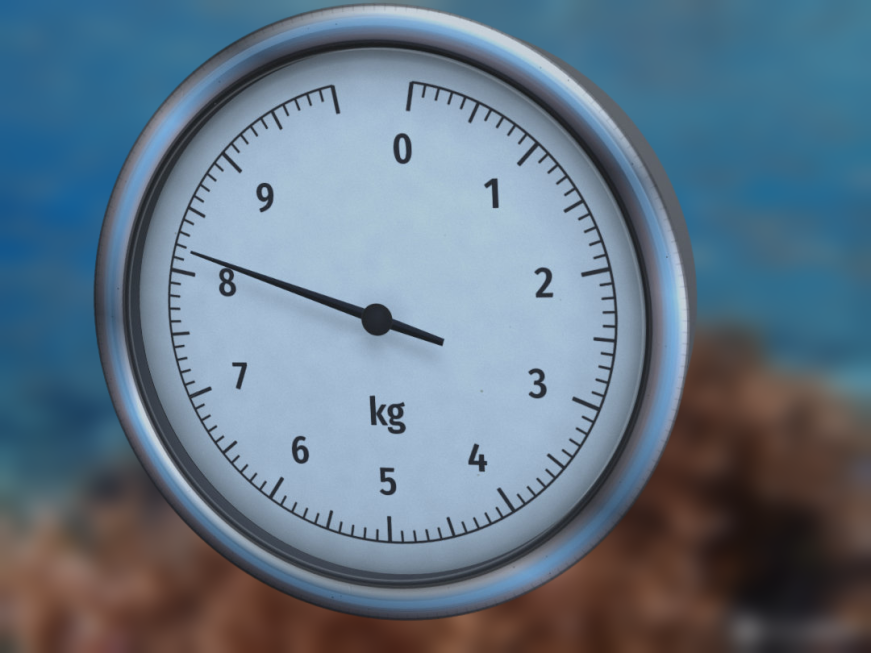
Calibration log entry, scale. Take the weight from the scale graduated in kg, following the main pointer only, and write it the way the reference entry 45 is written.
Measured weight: 8.2
